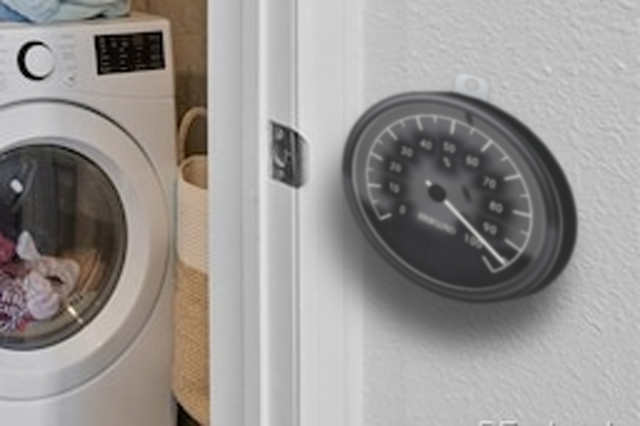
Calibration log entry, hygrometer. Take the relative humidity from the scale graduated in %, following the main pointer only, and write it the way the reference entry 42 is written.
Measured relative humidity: 95
